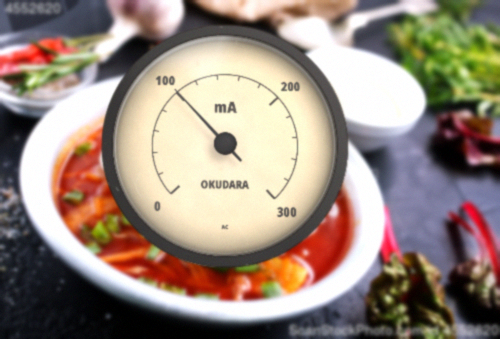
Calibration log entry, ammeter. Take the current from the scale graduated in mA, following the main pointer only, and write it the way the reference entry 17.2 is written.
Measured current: 100
